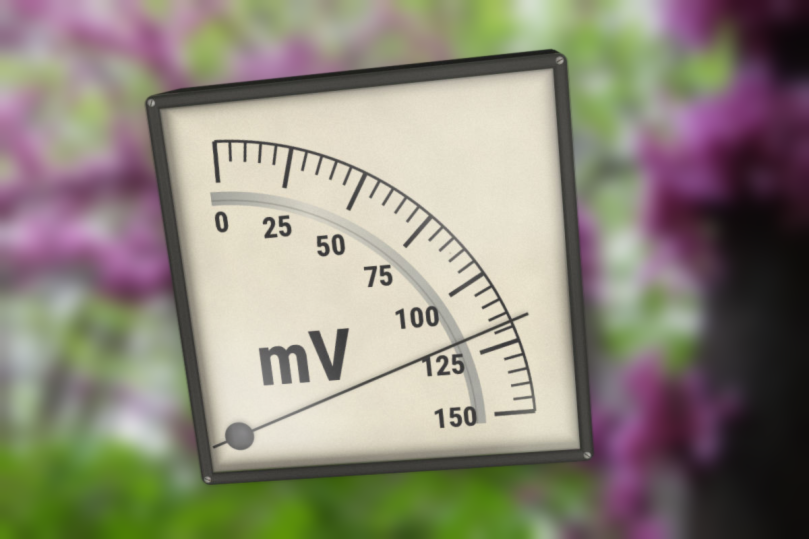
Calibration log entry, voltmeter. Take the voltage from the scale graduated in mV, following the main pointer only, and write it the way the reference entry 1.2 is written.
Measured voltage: 117.5
